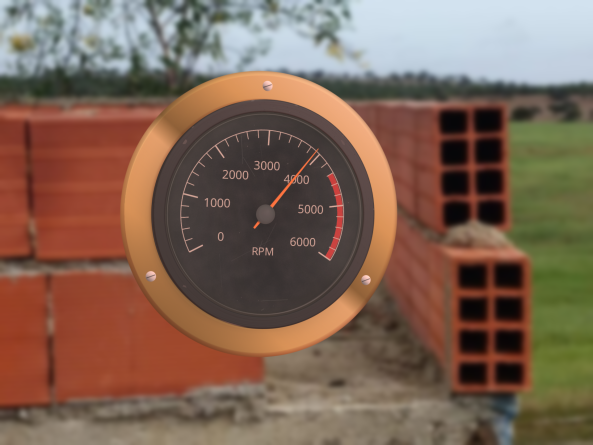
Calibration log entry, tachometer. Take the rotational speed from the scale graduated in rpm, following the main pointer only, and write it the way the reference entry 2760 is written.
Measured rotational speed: 3900
